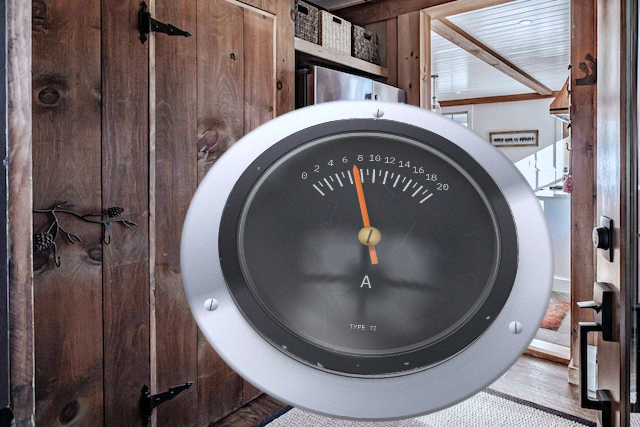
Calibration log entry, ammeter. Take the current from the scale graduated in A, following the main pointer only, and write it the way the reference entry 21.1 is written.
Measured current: 7
